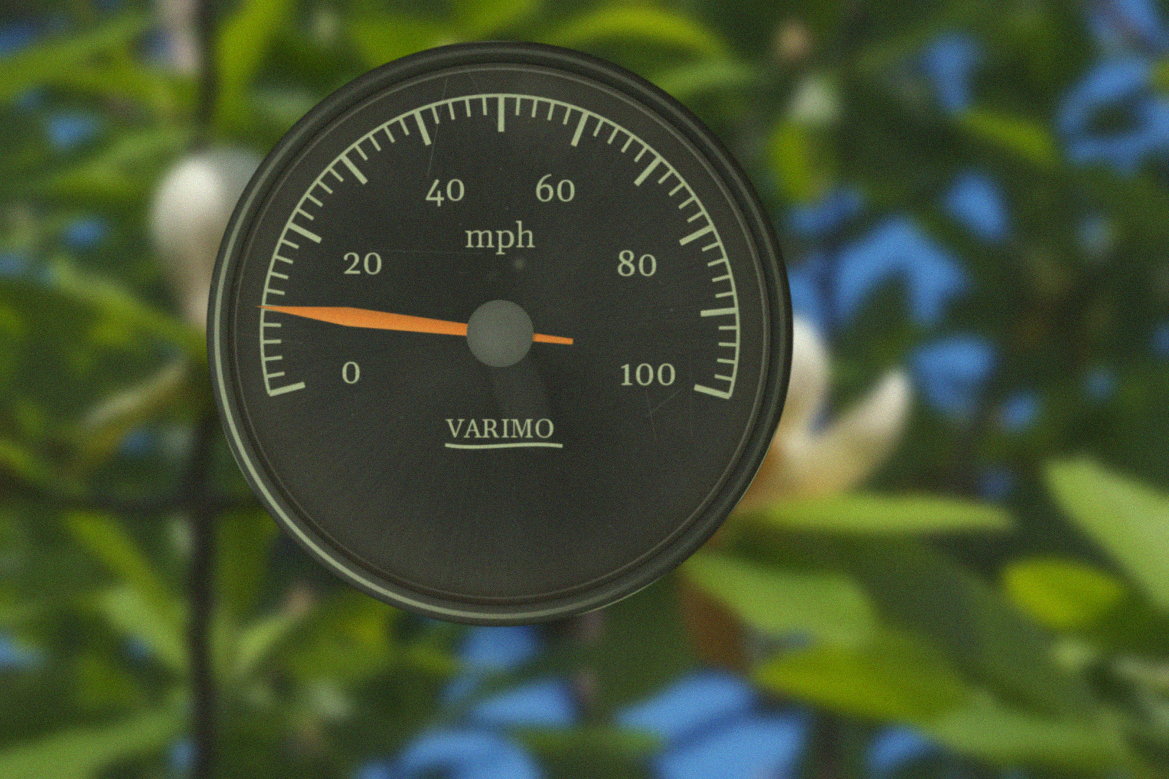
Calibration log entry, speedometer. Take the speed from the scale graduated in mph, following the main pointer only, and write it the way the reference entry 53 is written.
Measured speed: 10
